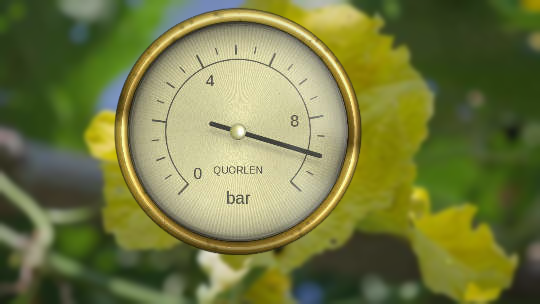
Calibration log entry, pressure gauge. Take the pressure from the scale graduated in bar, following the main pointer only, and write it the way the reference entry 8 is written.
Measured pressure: 9
